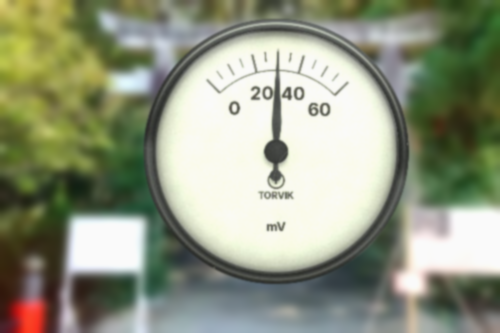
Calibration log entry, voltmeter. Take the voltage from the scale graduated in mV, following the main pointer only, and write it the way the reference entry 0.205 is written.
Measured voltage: 30
